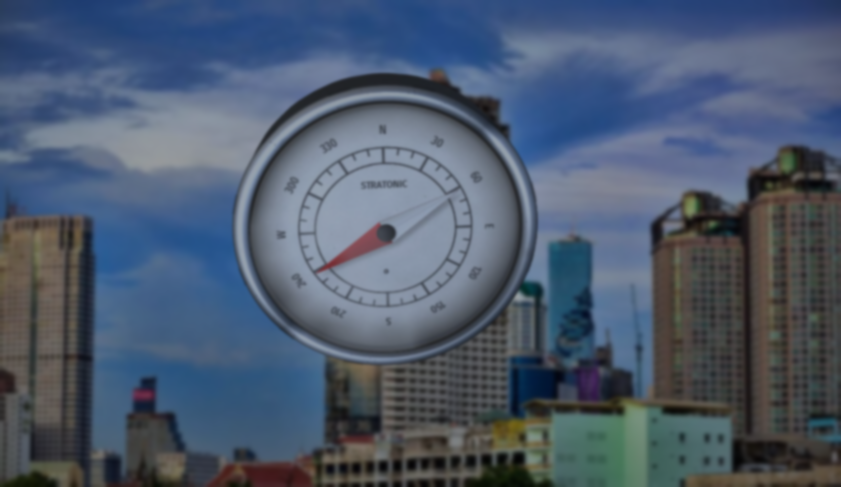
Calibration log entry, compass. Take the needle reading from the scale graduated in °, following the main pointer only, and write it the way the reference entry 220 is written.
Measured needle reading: 240
